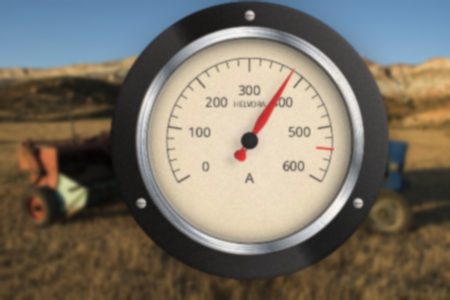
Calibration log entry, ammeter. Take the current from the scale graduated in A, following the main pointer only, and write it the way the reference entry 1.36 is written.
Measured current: 380
